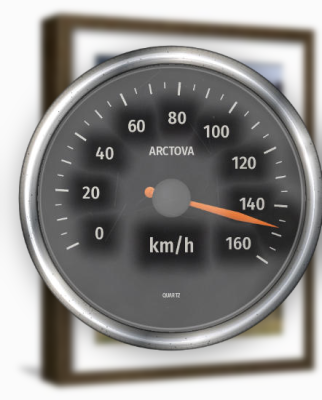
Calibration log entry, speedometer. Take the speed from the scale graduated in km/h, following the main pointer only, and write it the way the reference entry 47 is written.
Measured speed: 147.5
